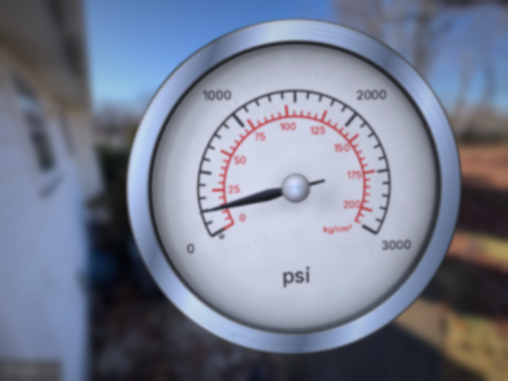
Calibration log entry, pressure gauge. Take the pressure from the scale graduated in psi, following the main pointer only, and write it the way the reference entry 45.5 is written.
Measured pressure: 200
